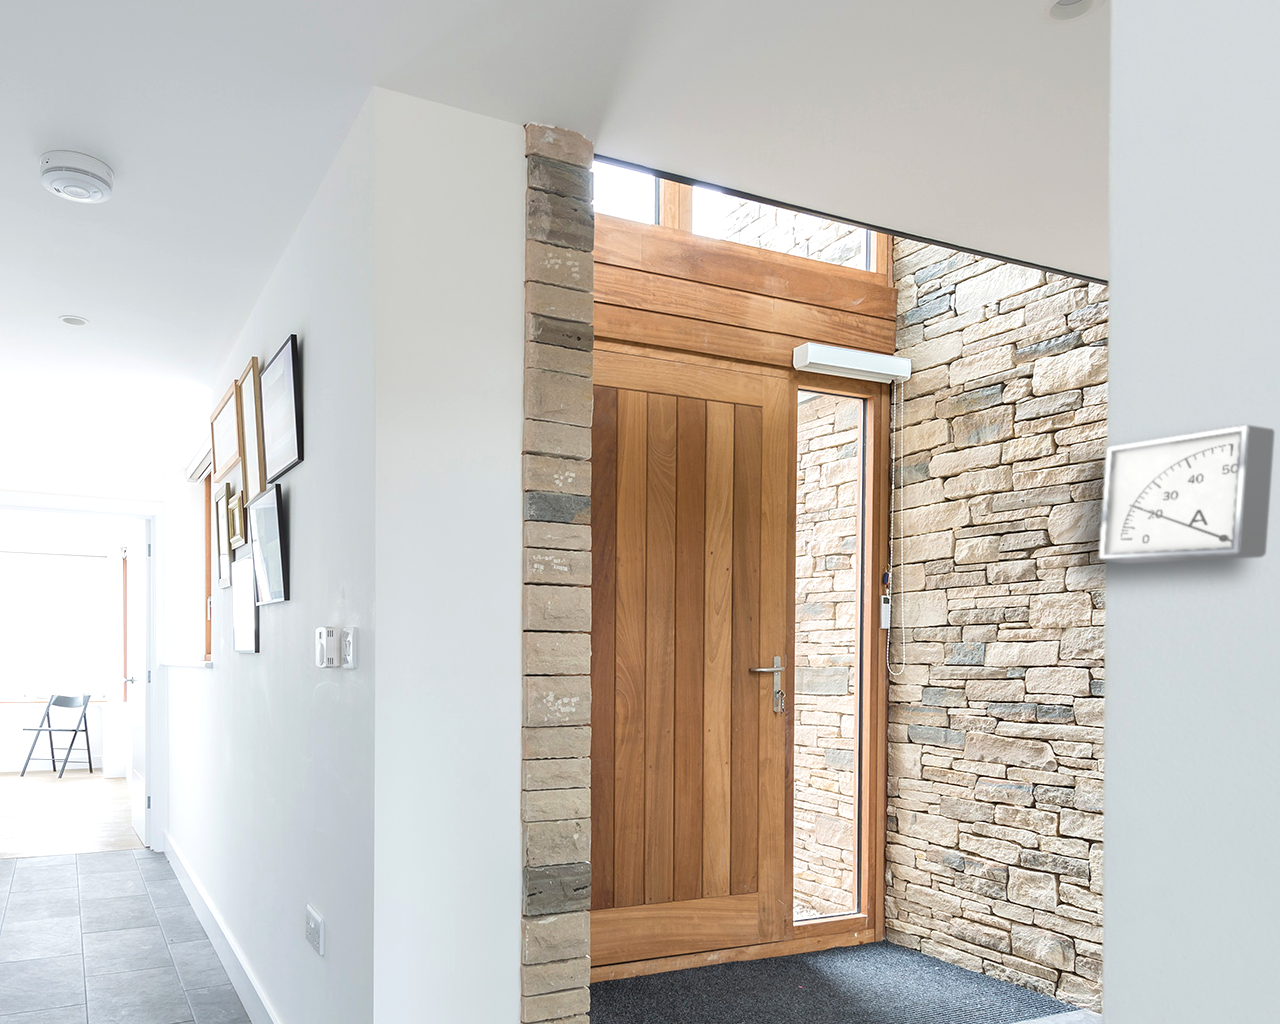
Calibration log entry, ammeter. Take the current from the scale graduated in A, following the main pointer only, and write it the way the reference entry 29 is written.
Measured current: 20
